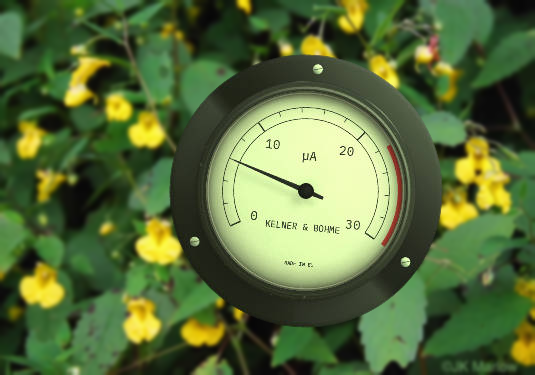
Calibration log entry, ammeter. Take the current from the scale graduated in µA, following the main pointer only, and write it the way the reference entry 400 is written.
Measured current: 6
